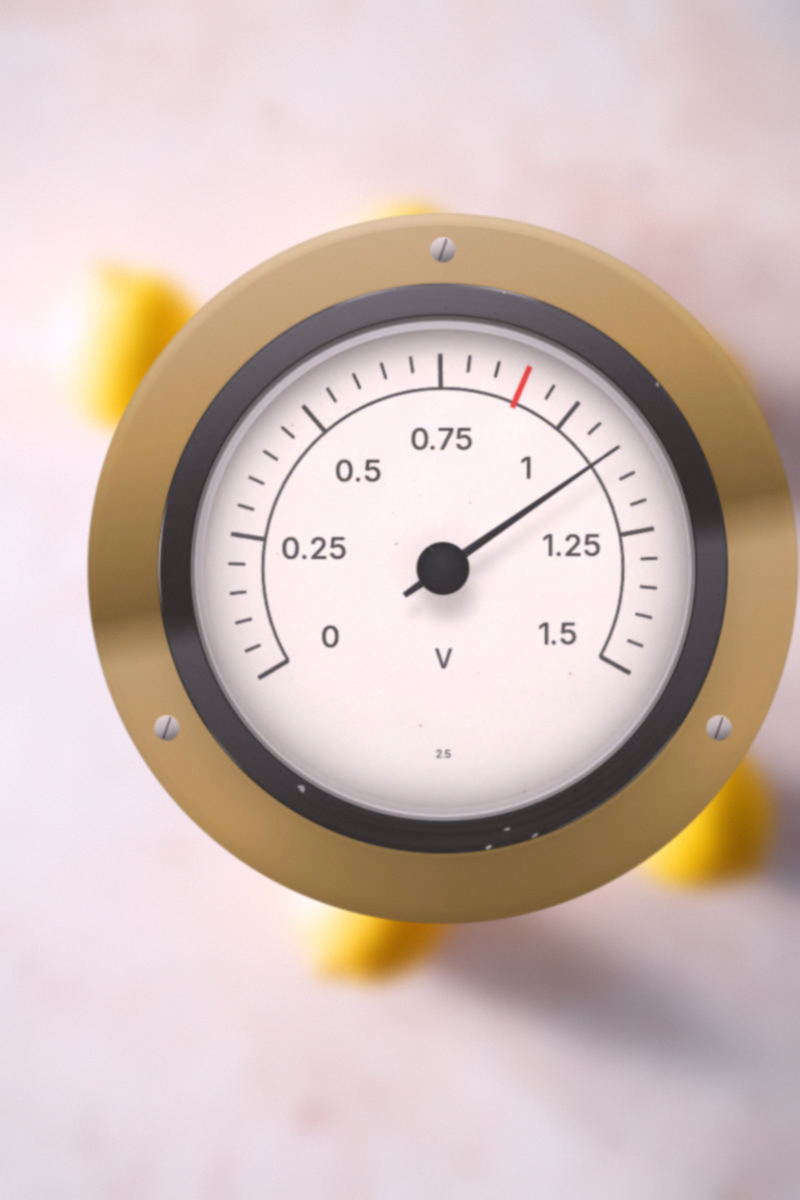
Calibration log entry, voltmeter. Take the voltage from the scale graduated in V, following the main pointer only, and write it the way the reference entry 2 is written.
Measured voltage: 1.1
